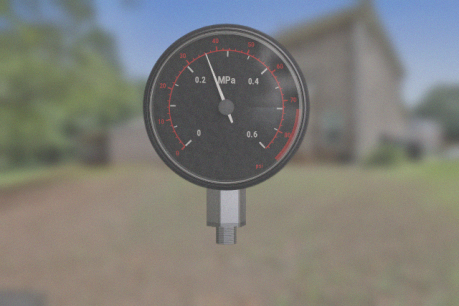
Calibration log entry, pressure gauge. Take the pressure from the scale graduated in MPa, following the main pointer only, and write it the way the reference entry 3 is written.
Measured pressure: 0.25
